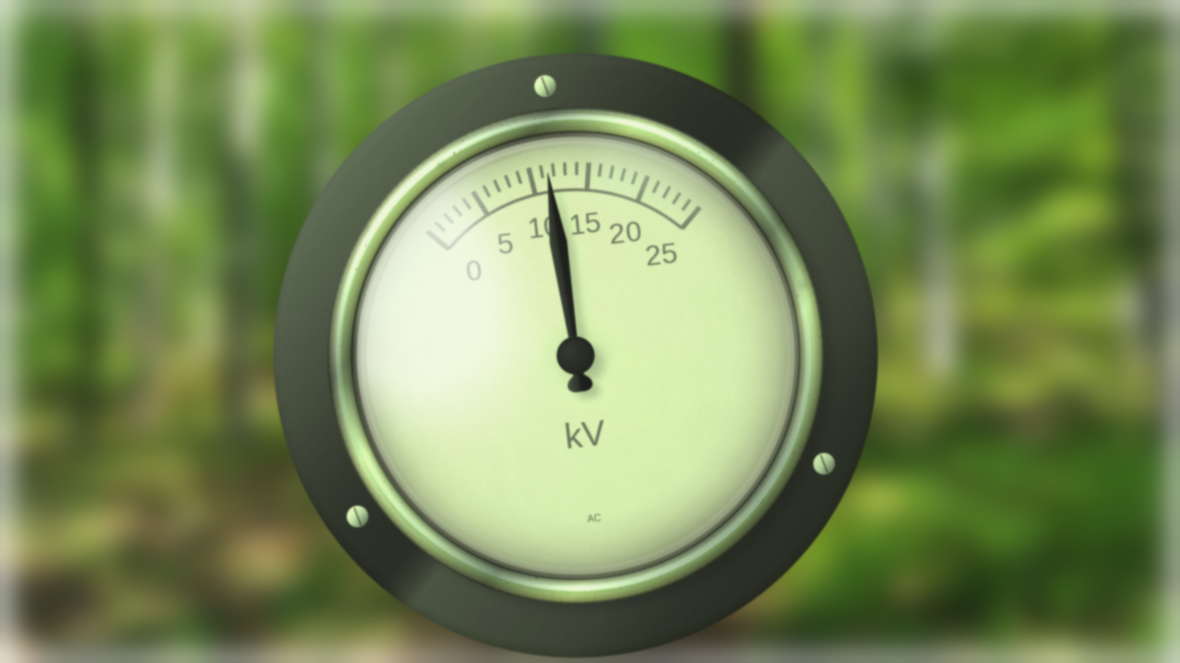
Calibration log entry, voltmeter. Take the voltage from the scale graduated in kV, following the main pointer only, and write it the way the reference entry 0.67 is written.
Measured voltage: 11.5
